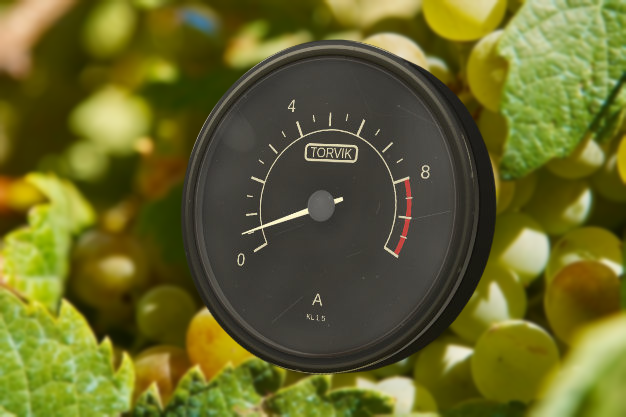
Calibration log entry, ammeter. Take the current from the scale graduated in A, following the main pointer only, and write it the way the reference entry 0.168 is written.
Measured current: 0.5
